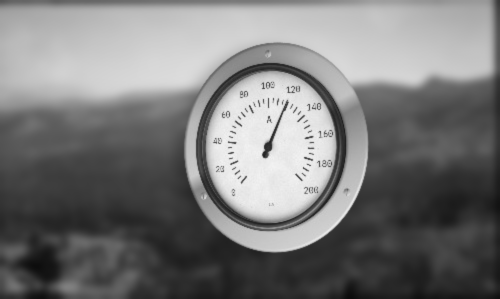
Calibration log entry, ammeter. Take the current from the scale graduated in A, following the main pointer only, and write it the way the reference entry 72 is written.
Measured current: 120
